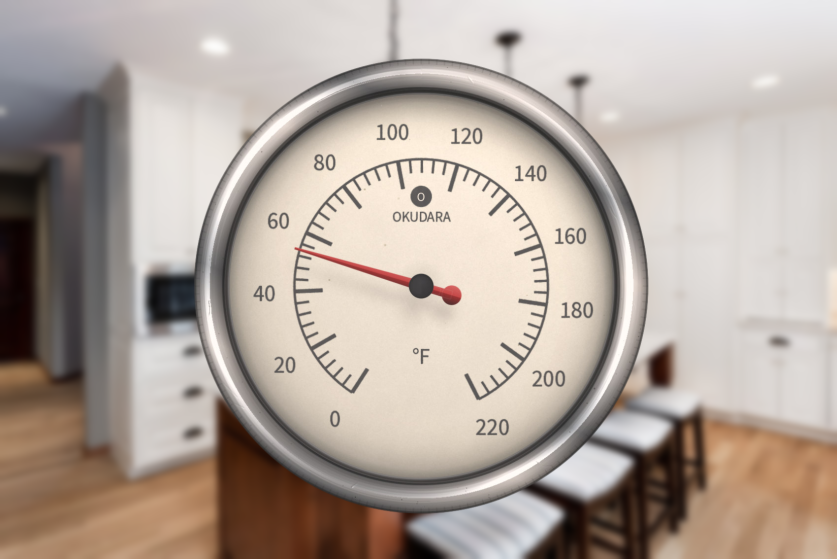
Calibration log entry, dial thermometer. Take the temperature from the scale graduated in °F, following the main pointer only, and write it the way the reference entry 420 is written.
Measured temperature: 54
